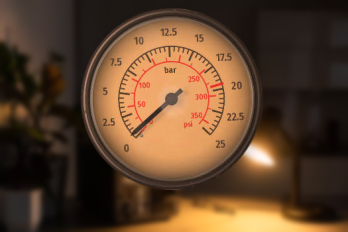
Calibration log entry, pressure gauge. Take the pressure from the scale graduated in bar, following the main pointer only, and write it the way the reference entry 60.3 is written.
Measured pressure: 0.5
